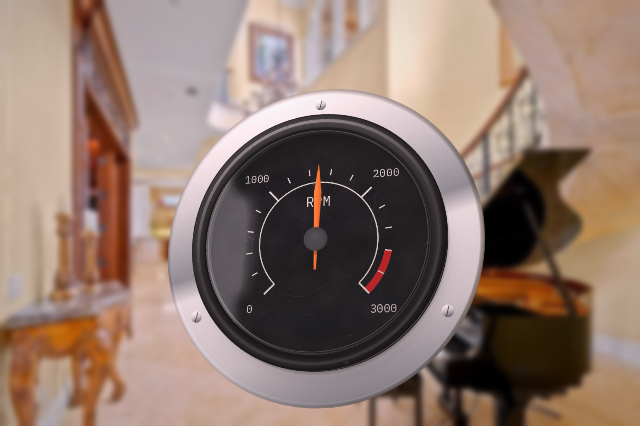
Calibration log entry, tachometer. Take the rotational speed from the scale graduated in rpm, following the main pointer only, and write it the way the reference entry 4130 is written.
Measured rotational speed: 1500
